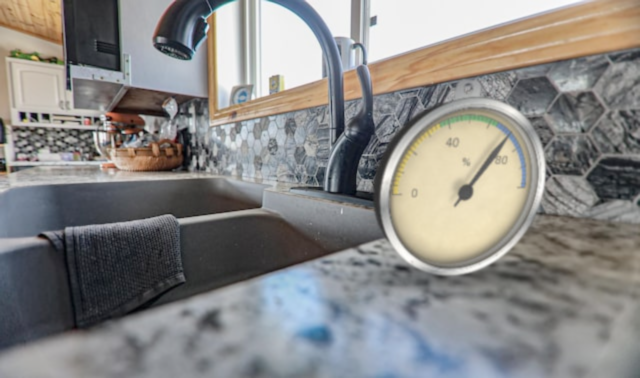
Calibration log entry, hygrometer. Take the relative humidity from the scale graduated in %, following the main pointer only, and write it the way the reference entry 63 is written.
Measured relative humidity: 70
